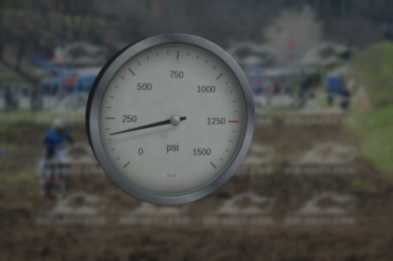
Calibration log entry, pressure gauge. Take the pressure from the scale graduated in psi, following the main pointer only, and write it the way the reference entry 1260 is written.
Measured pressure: 175
